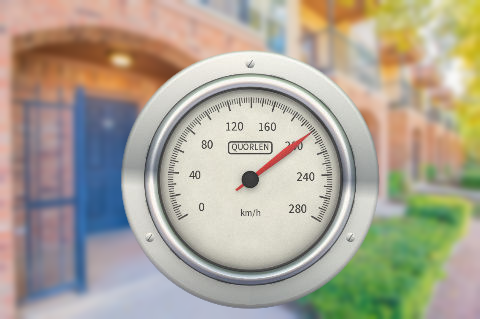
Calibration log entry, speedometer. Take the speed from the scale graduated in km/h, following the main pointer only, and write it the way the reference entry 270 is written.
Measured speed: 200
